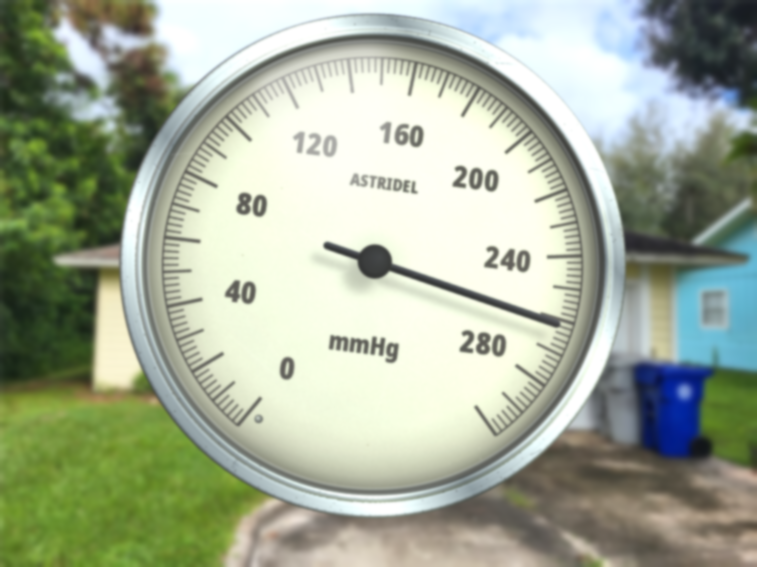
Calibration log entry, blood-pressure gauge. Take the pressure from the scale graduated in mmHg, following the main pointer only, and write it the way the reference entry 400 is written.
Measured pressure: 262
